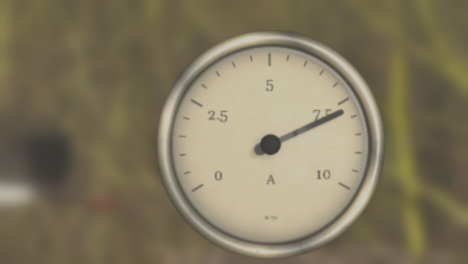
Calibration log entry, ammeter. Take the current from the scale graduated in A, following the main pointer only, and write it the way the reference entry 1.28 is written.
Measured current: 7.75
